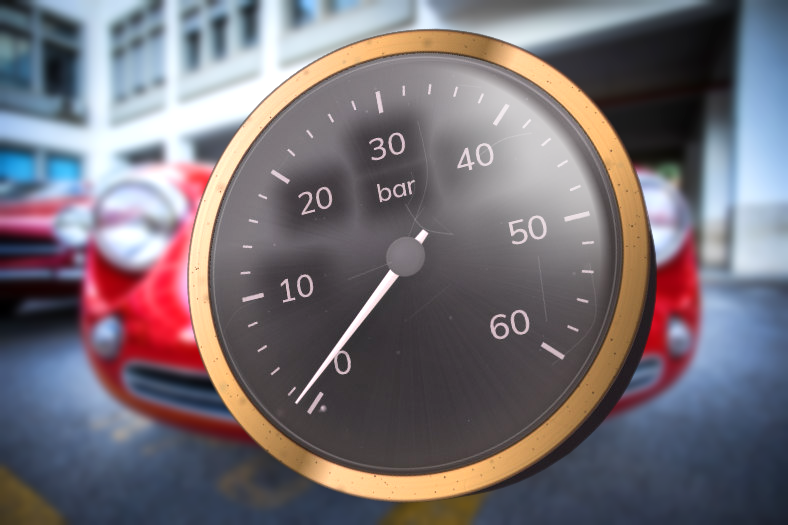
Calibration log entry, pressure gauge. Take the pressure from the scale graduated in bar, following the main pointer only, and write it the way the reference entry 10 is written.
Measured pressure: 1
